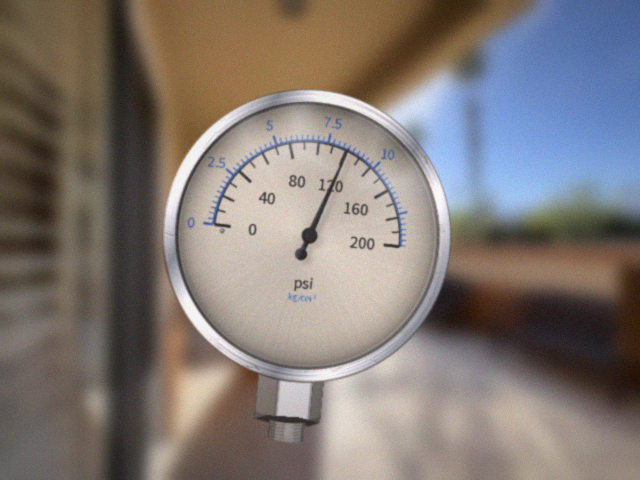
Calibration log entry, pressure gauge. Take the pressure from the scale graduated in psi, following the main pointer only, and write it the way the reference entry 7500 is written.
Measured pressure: 120
